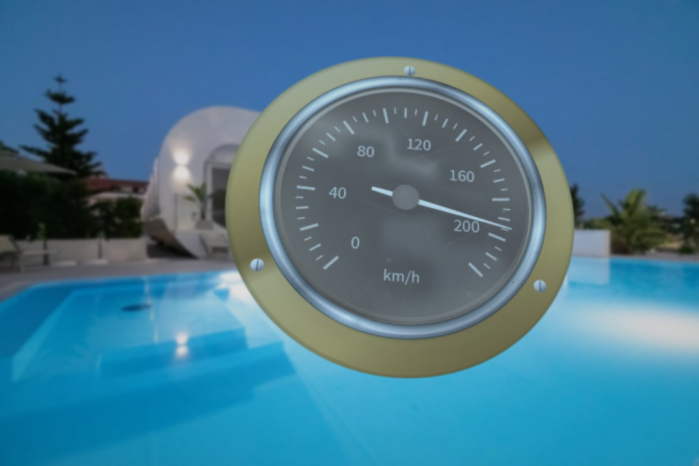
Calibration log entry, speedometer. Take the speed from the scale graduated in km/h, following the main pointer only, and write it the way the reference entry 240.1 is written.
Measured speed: 195
